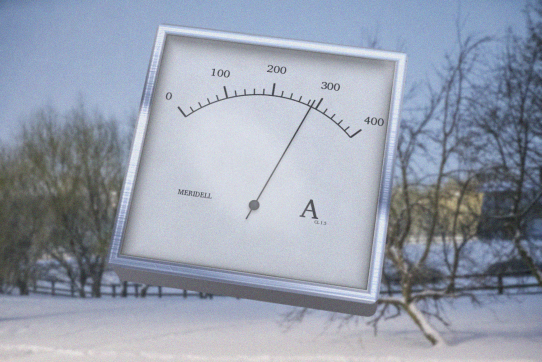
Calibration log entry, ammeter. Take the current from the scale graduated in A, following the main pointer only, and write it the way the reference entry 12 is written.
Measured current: 290
